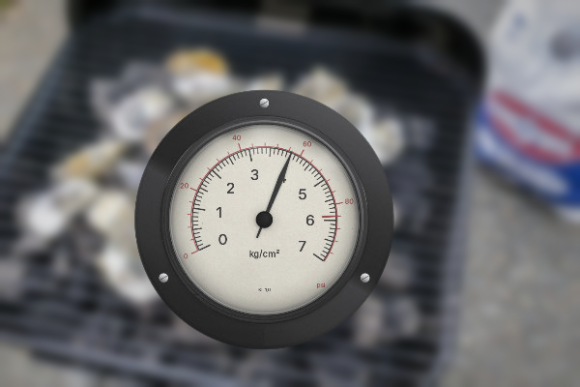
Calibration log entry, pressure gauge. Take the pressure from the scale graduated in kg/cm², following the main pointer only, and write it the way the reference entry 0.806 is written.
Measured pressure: 4
